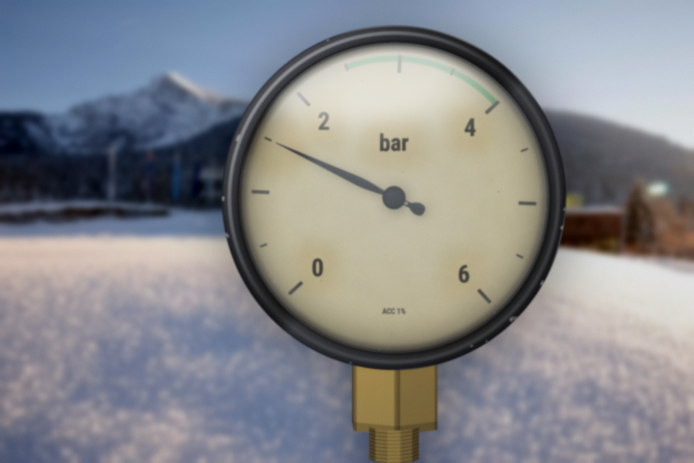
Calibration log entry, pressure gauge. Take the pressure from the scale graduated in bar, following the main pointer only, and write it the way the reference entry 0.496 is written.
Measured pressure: 1.5
